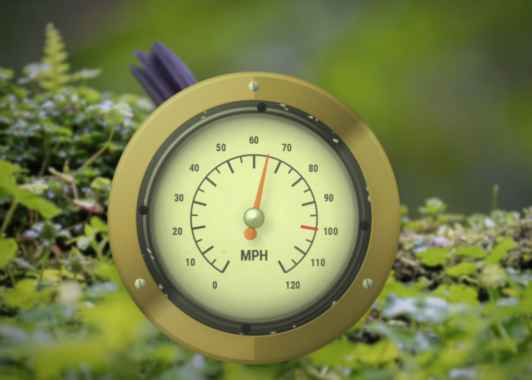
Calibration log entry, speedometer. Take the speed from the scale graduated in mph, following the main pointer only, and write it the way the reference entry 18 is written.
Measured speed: 65
